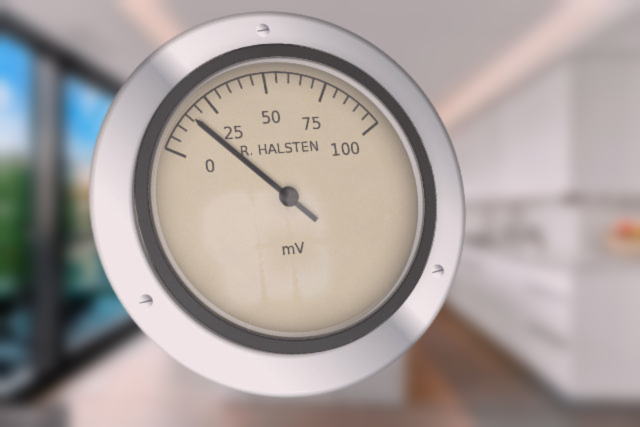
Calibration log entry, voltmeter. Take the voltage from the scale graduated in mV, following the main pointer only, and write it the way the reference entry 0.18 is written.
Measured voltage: 15
